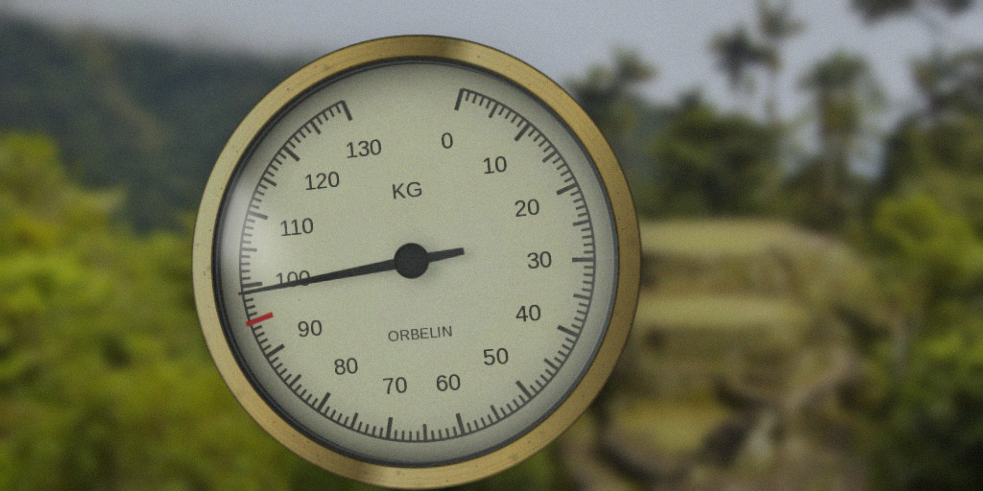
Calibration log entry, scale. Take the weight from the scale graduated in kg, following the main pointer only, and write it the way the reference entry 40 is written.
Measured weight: 99
